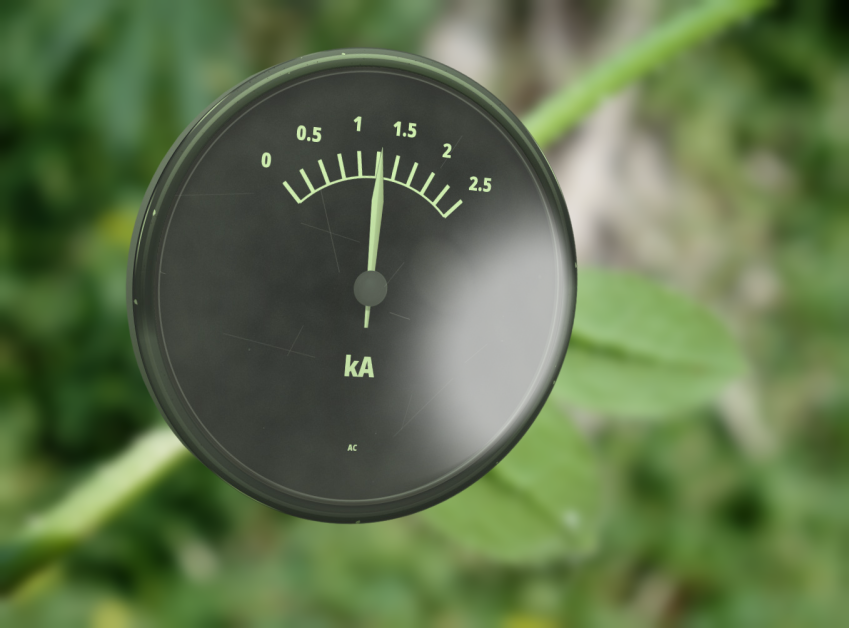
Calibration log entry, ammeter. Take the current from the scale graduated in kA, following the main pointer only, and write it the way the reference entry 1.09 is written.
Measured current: 1.25
